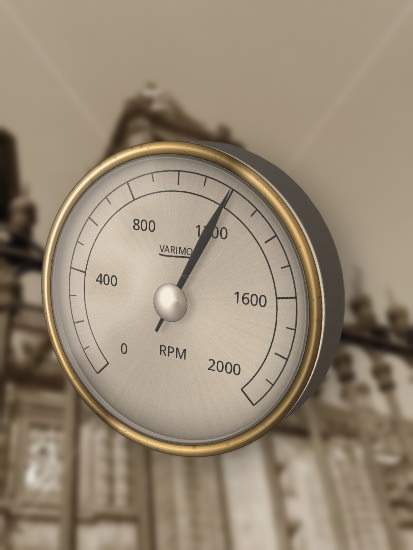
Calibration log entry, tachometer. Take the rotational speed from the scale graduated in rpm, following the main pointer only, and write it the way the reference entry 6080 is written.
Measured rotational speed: 1200
